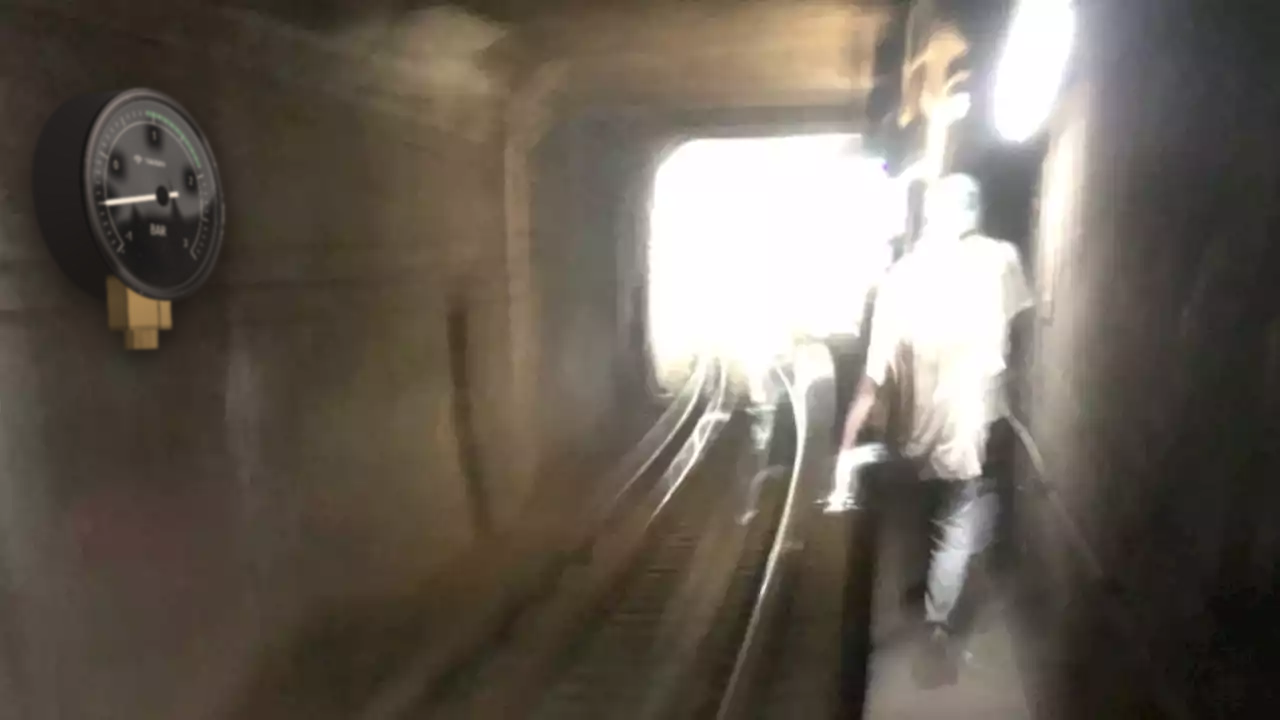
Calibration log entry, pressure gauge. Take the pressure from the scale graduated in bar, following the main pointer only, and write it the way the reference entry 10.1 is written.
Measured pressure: -0.5
